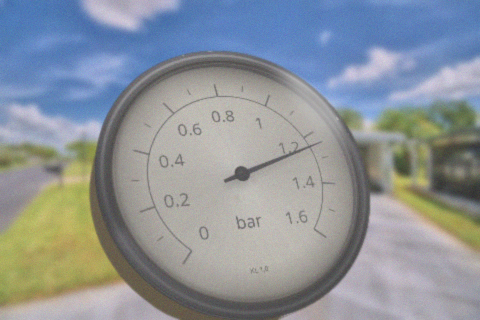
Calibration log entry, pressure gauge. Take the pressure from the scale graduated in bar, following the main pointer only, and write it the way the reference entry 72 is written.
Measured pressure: 1.25
